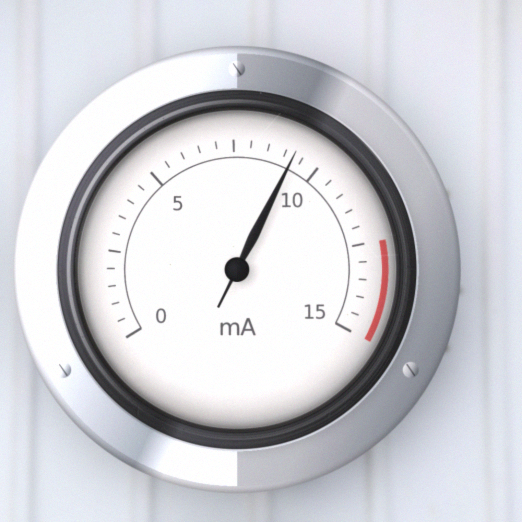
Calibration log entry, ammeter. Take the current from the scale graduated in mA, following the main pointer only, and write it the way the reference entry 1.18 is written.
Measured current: 9.25
